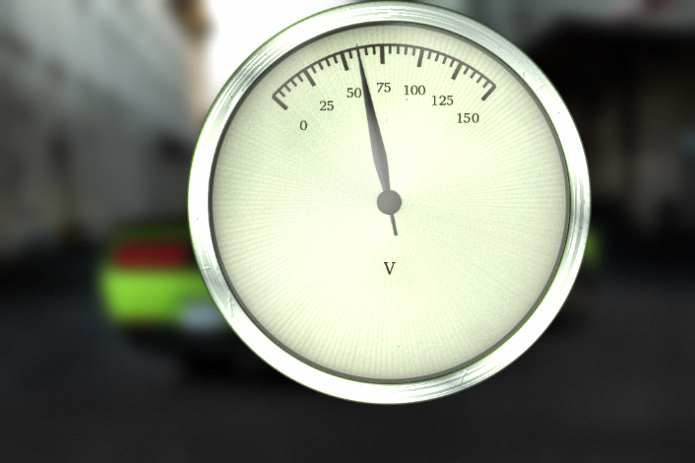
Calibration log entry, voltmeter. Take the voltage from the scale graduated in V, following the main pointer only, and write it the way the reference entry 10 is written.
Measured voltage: 60
